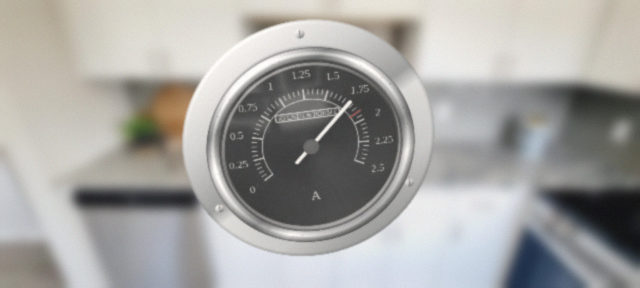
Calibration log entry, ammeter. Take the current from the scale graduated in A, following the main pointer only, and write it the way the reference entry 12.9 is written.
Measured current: 1.75
